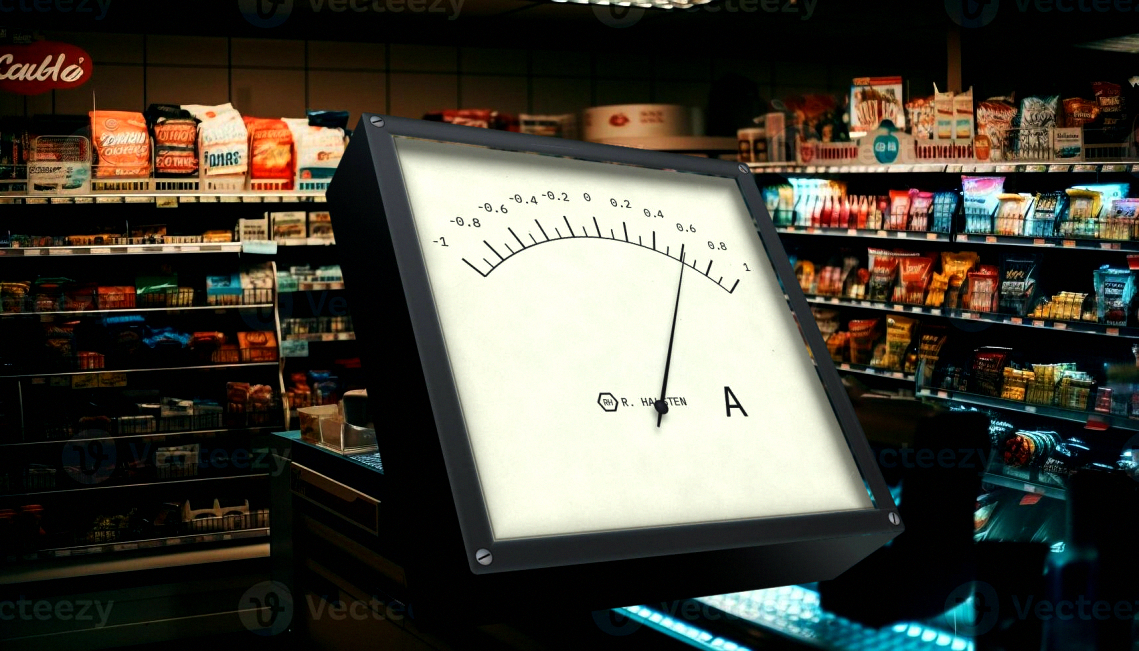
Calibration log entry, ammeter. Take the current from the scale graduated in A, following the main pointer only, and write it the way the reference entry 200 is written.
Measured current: 0.6
